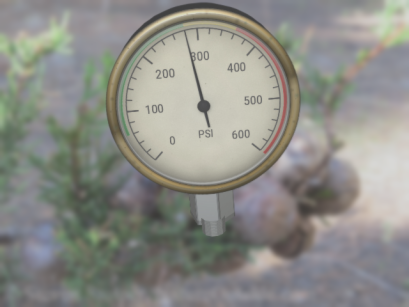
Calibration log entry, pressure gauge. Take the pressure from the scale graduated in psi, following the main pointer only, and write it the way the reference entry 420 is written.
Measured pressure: 280
